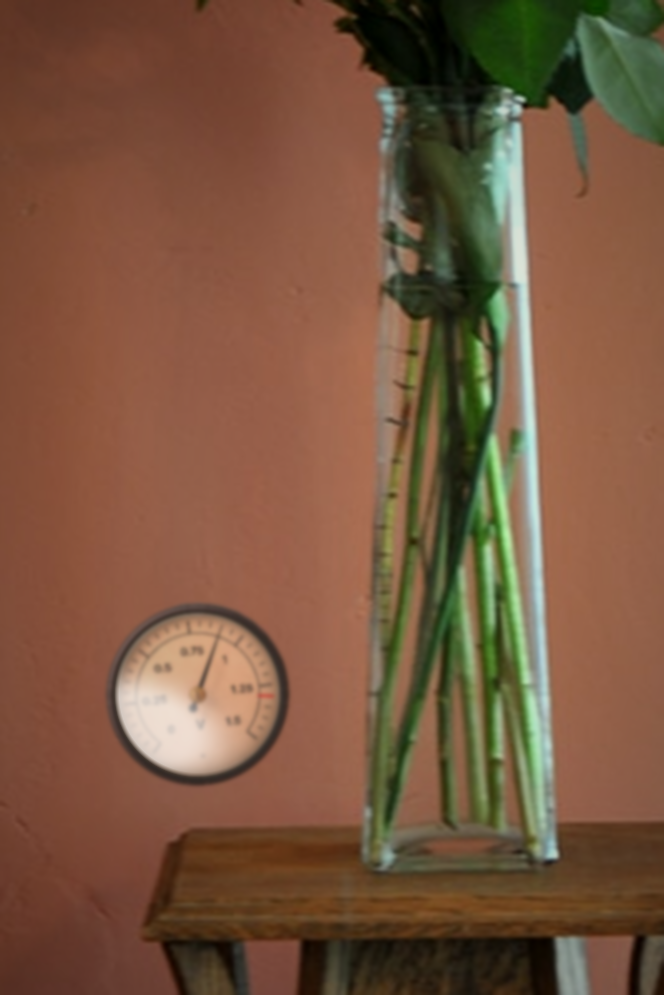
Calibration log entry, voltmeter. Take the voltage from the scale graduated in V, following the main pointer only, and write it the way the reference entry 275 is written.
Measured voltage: 0.9
